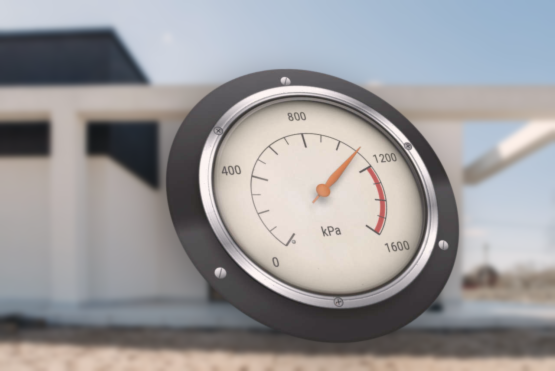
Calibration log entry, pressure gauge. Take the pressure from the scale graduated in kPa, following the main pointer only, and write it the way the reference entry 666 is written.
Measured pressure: 1100
